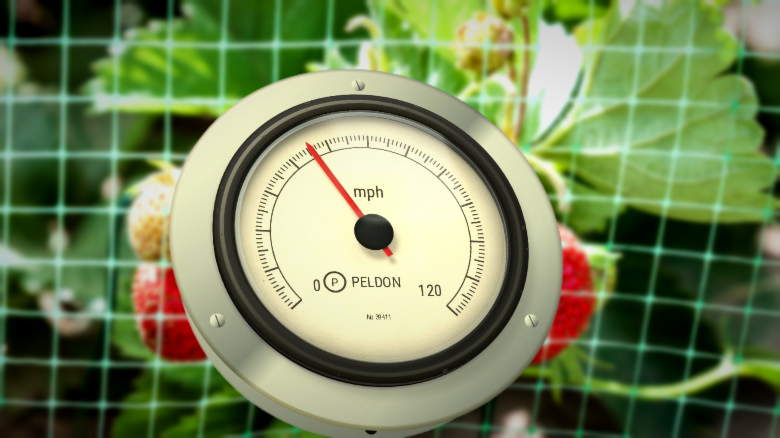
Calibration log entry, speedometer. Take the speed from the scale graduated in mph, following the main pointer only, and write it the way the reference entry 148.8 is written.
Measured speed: 45
